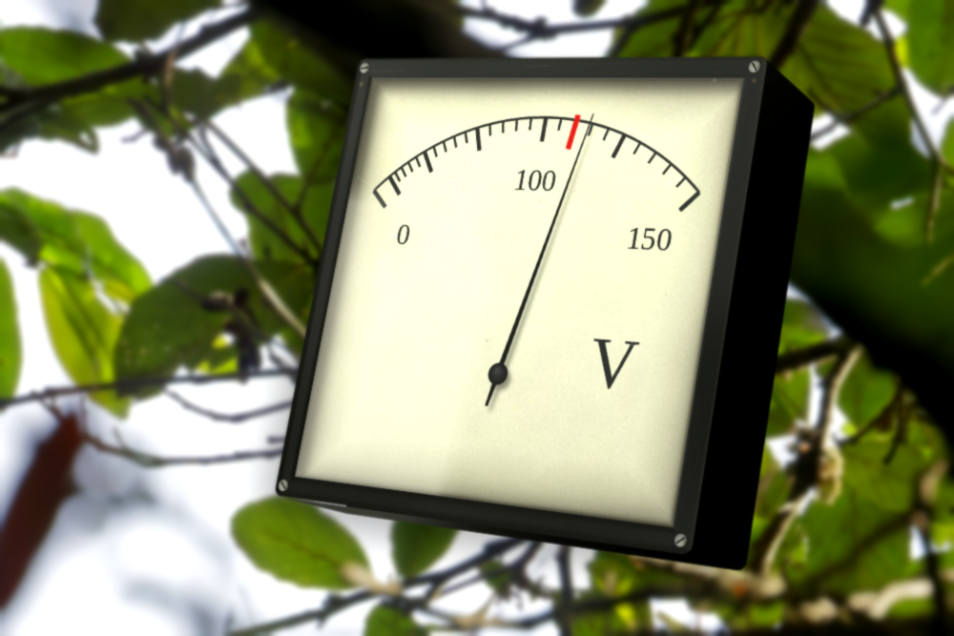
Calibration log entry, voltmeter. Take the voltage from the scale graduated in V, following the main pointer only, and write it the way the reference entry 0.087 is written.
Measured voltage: 115
